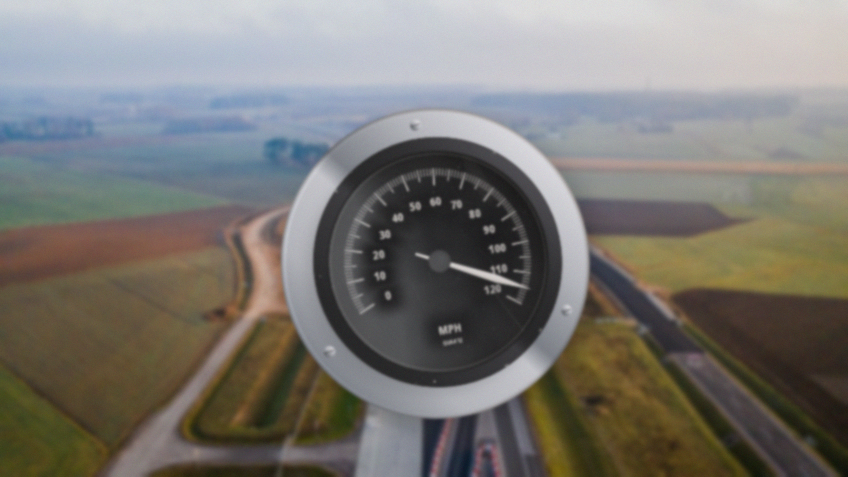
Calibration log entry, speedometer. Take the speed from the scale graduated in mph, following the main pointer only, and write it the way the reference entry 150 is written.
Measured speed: 115
